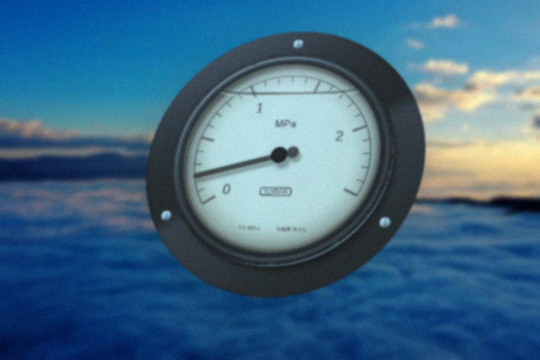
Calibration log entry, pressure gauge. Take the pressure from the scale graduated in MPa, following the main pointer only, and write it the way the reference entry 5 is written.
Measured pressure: 0.2
